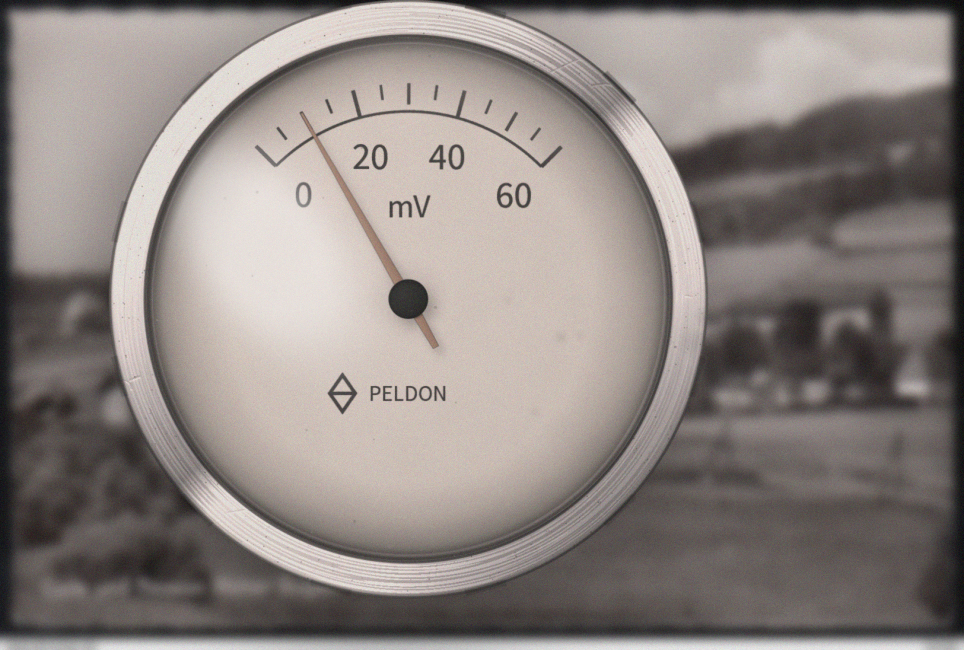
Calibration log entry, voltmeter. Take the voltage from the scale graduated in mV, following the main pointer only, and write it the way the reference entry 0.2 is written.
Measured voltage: 10
